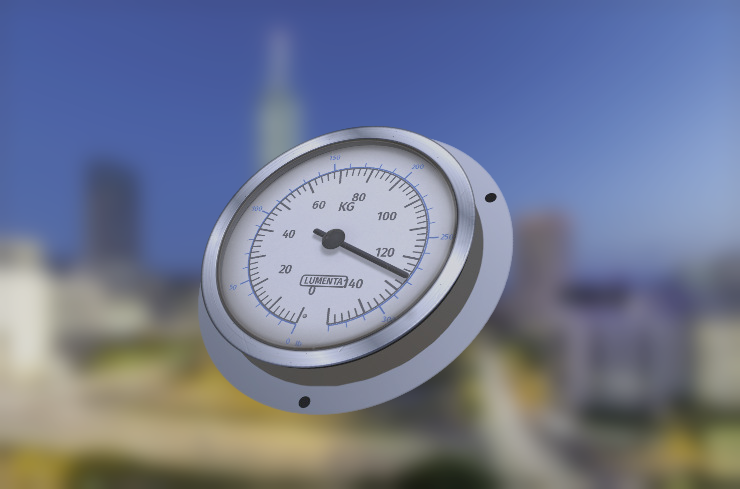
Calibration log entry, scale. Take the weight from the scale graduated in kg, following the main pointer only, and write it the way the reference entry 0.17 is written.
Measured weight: 126
